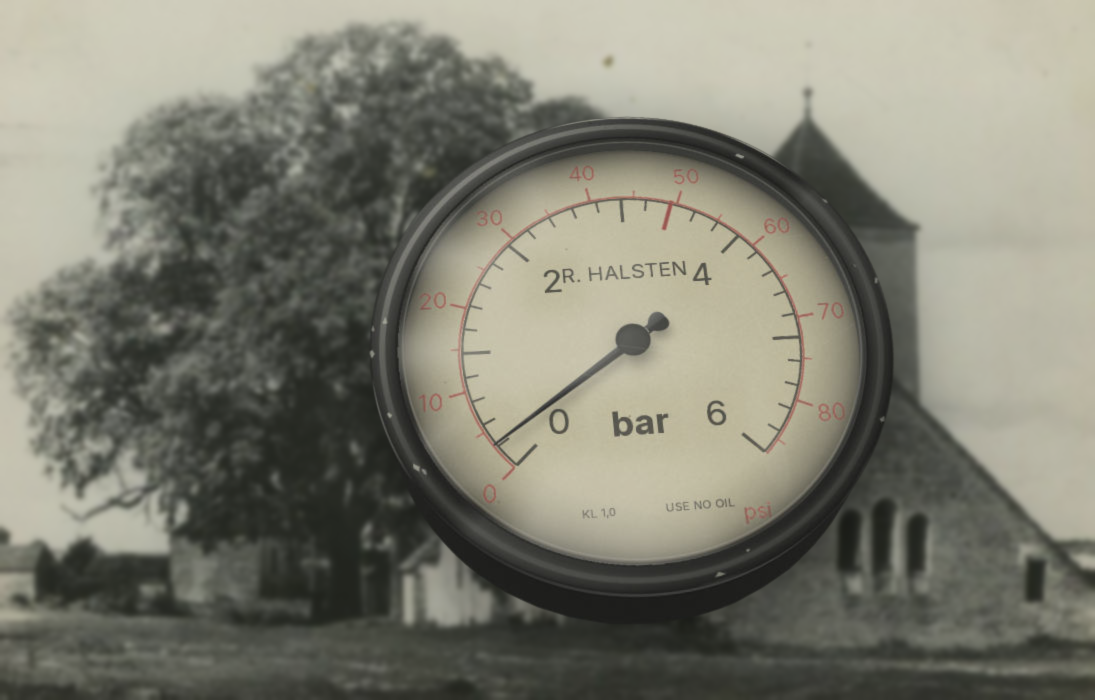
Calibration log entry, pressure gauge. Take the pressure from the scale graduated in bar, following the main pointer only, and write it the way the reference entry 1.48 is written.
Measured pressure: 0.2
